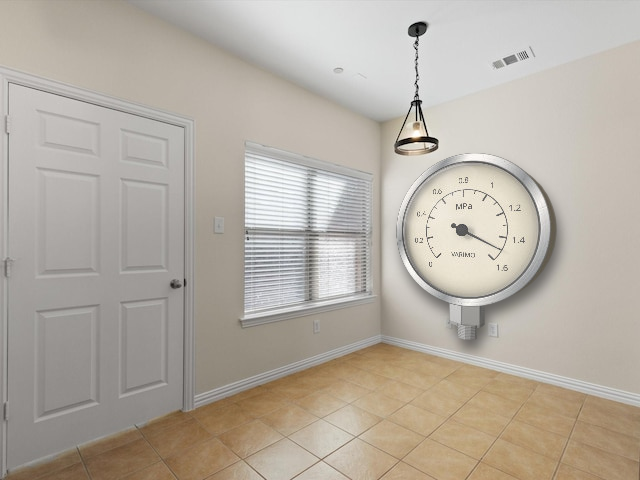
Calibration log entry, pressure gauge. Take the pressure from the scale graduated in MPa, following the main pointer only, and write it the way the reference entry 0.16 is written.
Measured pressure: 1.5
